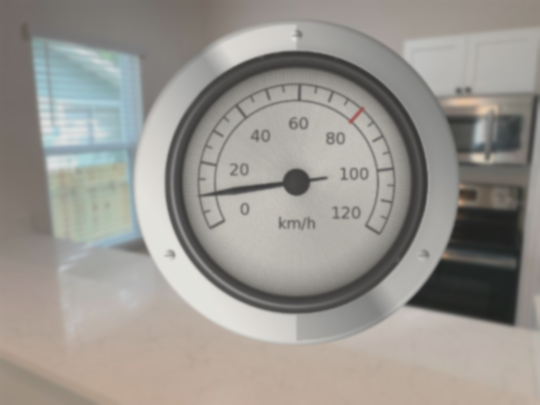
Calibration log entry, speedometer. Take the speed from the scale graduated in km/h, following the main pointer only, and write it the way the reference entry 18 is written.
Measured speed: 10
